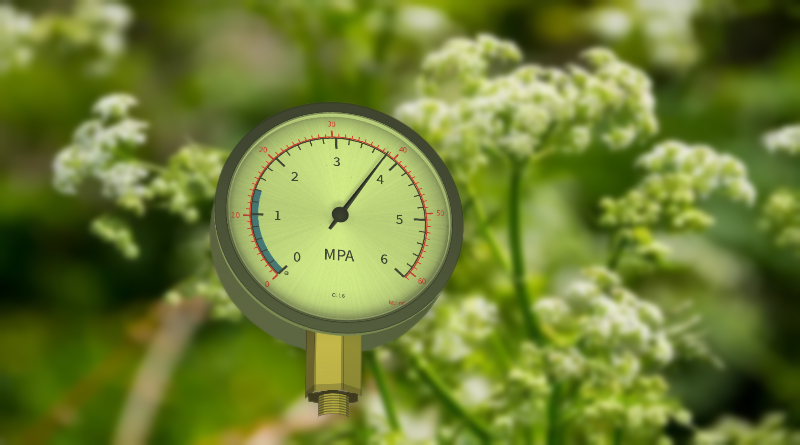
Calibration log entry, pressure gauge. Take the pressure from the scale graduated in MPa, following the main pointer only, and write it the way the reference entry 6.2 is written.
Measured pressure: 3.8
